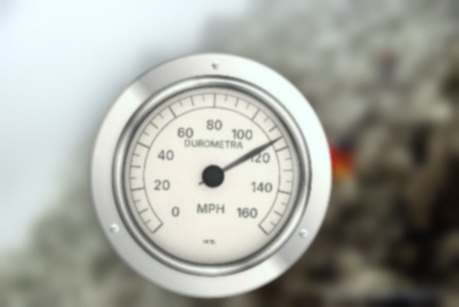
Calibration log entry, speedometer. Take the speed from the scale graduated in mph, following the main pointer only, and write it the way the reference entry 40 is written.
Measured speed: 115
